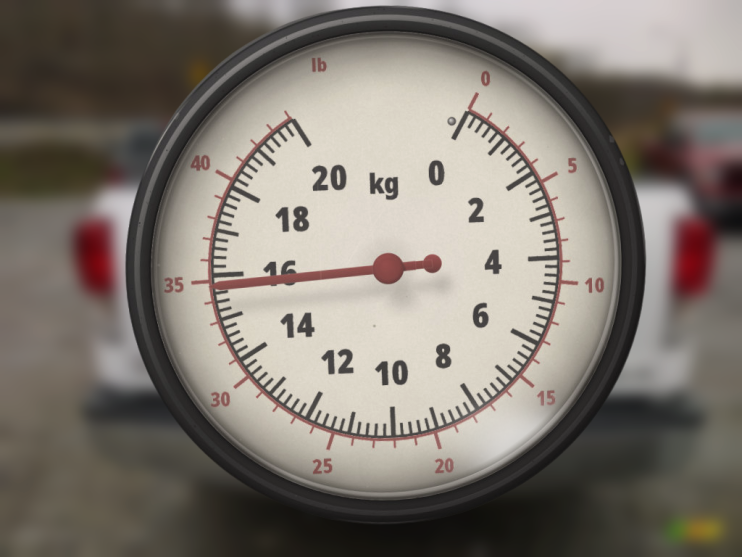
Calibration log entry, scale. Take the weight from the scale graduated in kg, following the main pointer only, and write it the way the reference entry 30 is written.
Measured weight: 15.8
